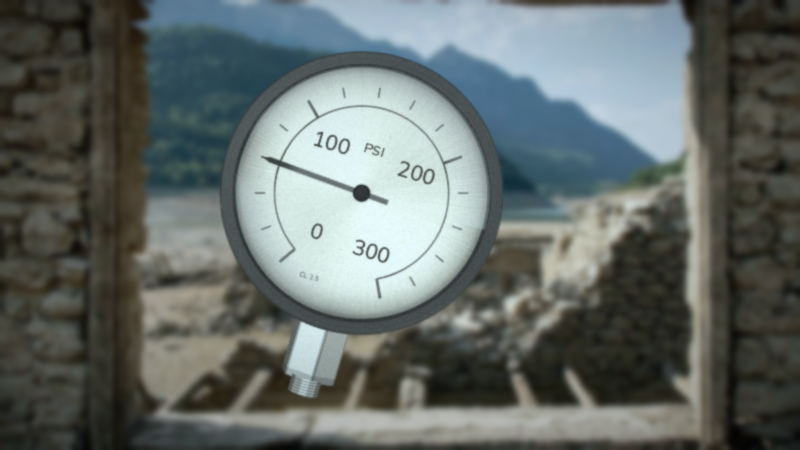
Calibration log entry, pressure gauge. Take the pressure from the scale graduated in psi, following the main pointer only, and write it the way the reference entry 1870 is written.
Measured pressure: 60
